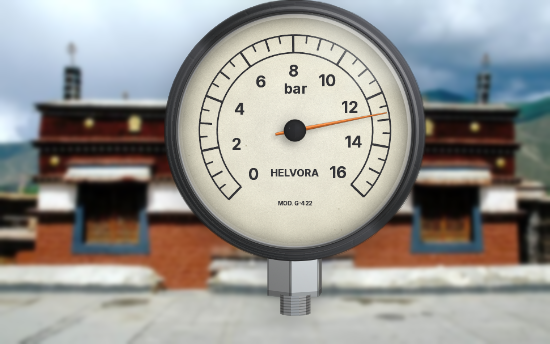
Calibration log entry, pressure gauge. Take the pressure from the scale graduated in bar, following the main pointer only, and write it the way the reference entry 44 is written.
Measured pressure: 12.75
